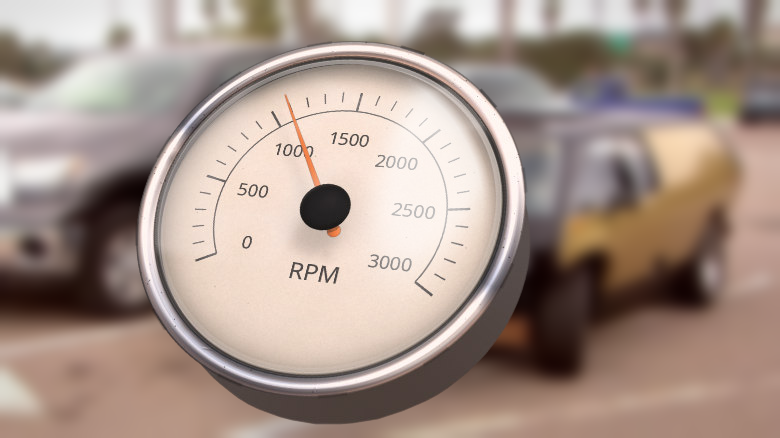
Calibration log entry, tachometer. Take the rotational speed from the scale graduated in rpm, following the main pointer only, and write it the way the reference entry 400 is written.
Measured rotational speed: 1100
